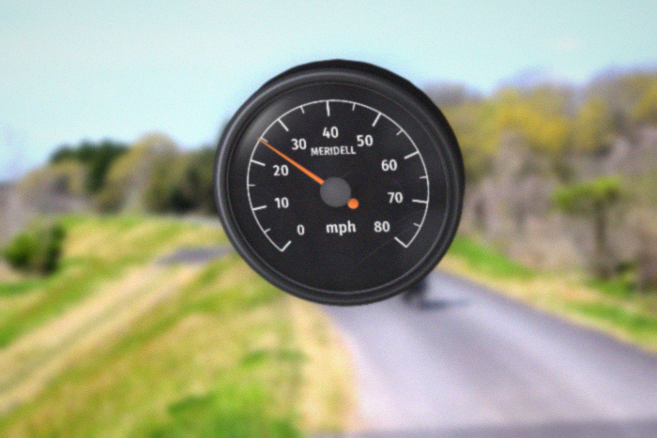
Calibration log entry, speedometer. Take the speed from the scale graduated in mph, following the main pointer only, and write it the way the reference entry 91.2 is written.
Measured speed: 25
